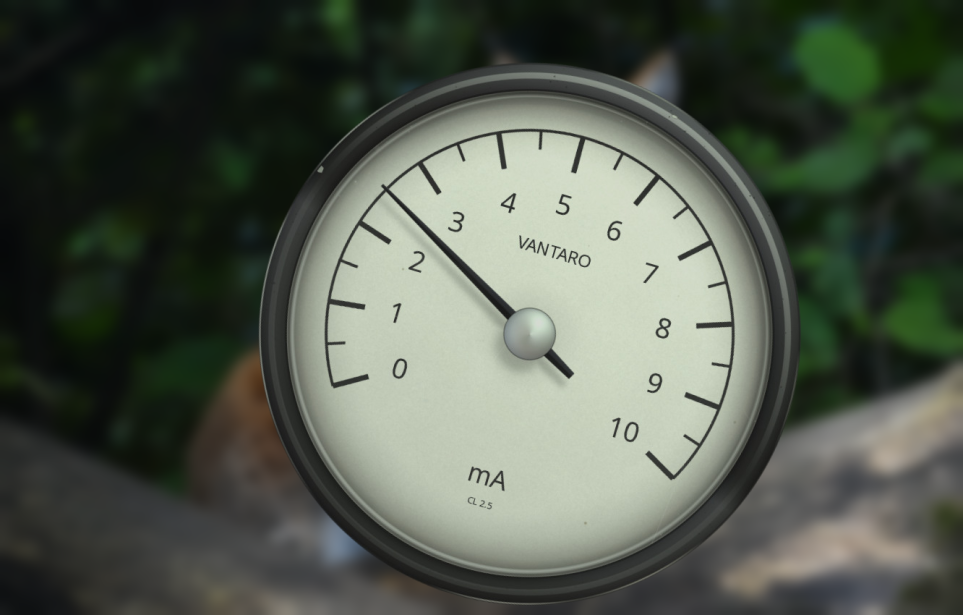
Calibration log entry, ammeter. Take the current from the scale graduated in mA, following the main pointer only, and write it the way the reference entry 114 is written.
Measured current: 2.5
